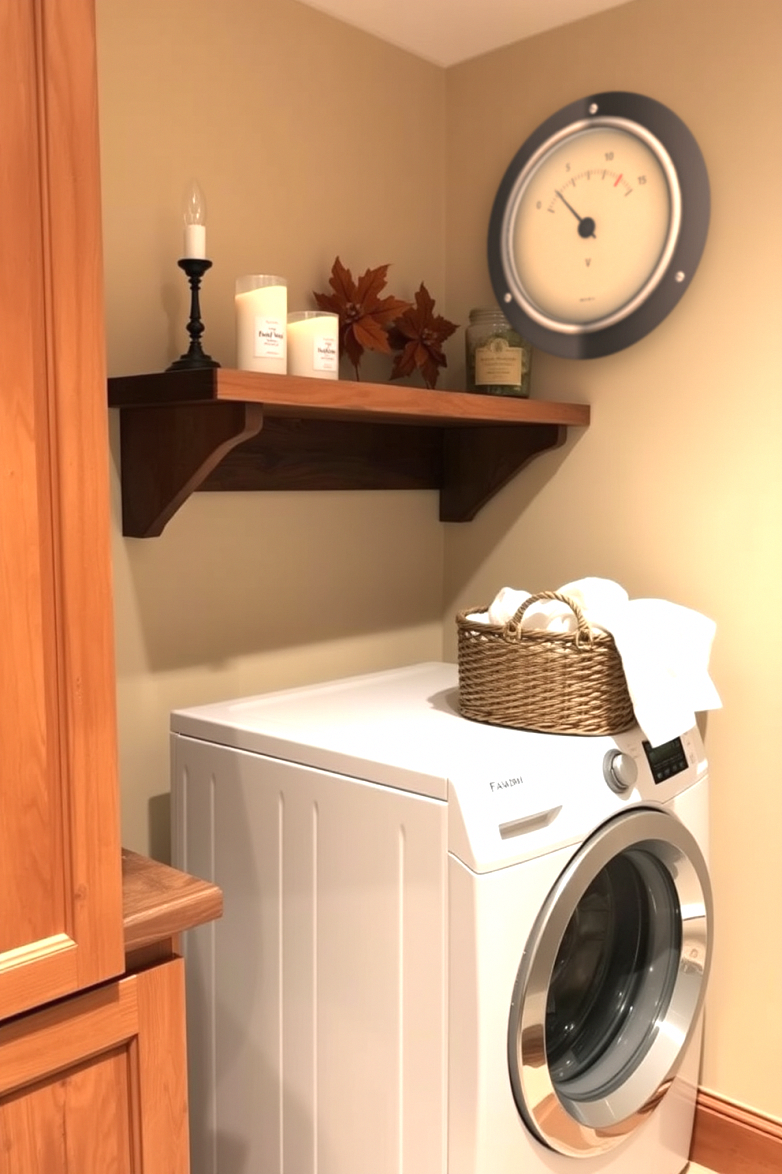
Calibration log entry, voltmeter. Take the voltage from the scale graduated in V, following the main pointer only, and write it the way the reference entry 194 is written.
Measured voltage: 2.5
